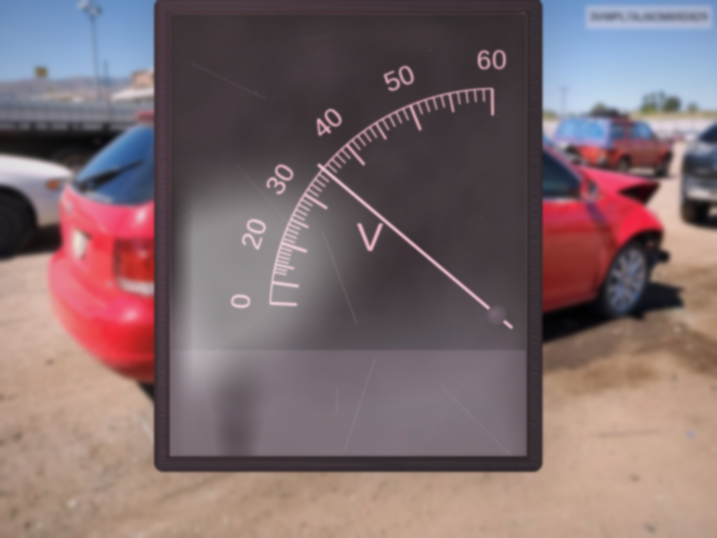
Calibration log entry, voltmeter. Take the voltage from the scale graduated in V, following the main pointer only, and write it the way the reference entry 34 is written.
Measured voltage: 35
